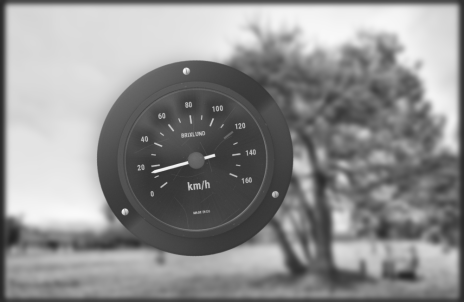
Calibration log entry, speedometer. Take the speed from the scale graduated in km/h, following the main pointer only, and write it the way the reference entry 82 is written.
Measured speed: 15
